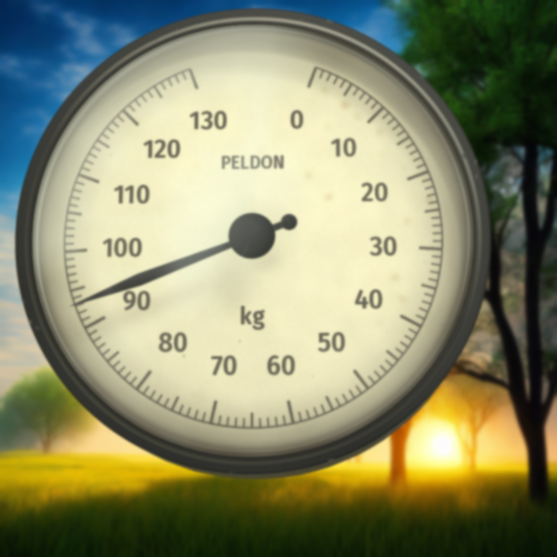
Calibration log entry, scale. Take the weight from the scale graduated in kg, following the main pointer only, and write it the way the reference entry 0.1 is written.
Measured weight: 93
